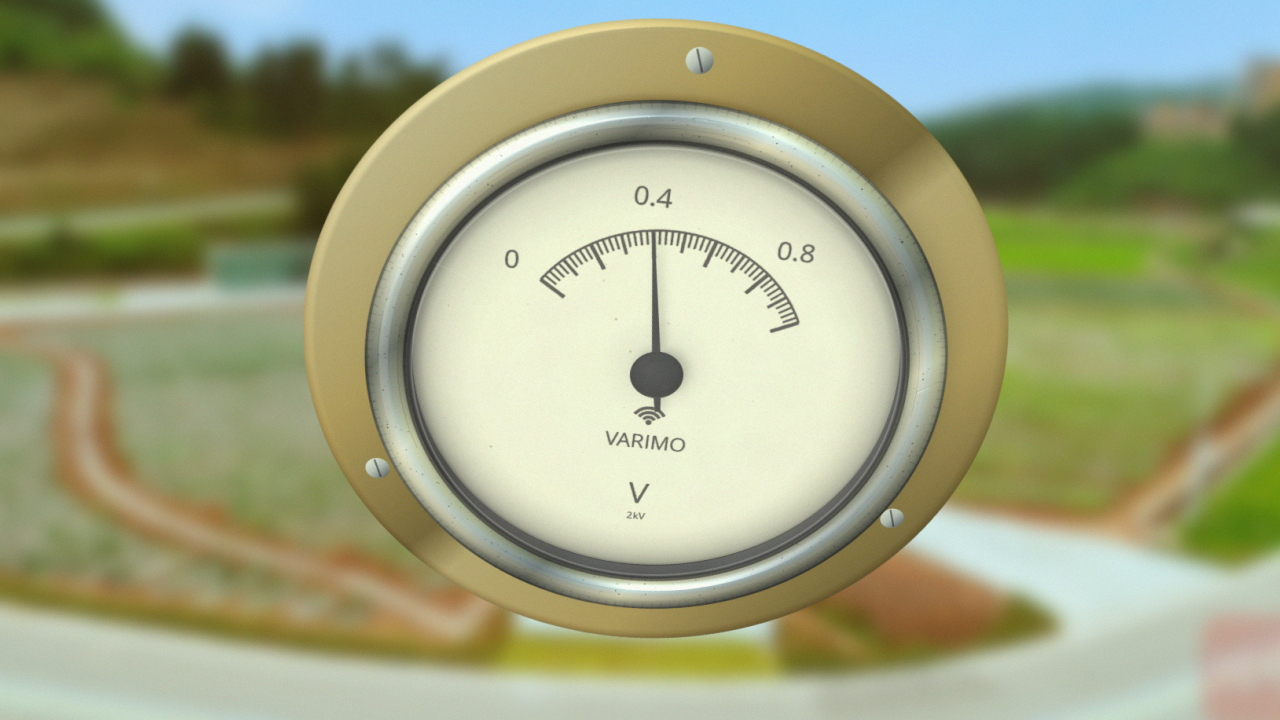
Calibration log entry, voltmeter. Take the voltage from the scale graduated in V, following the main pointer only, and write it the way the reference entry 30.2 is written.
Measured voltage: 0.4
